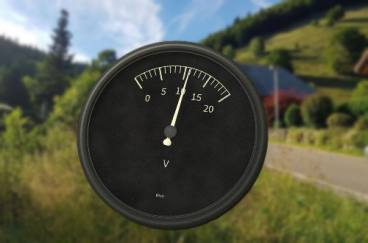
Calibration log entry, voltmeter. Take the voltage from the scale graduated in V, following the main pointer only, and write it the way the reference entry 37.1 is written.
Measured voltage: 11
